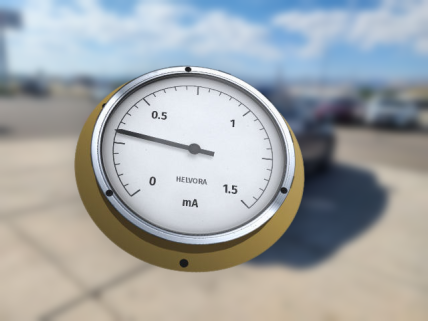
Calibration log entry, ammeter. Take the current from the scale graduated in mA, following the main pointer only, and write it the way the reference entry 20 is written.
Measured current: 0.3
